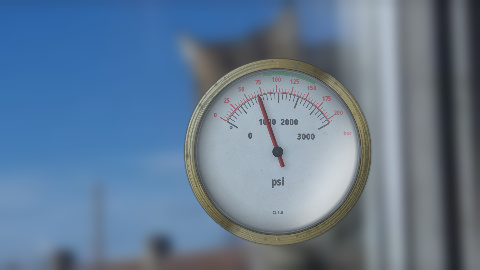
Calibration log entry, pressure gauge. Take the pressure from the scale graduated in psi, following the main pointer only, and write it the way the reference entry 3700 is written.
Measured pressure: 1000
